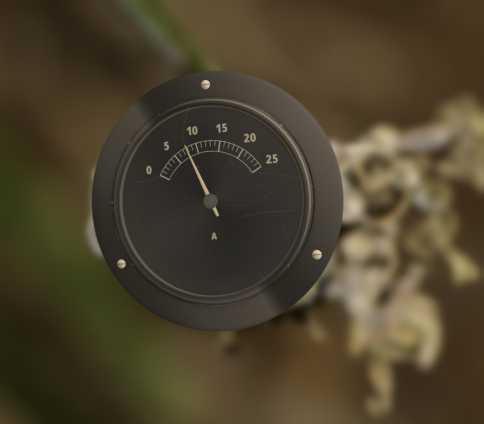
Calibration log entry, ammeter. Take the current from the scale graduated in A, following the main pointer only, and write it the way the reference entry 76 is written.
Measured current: 8
